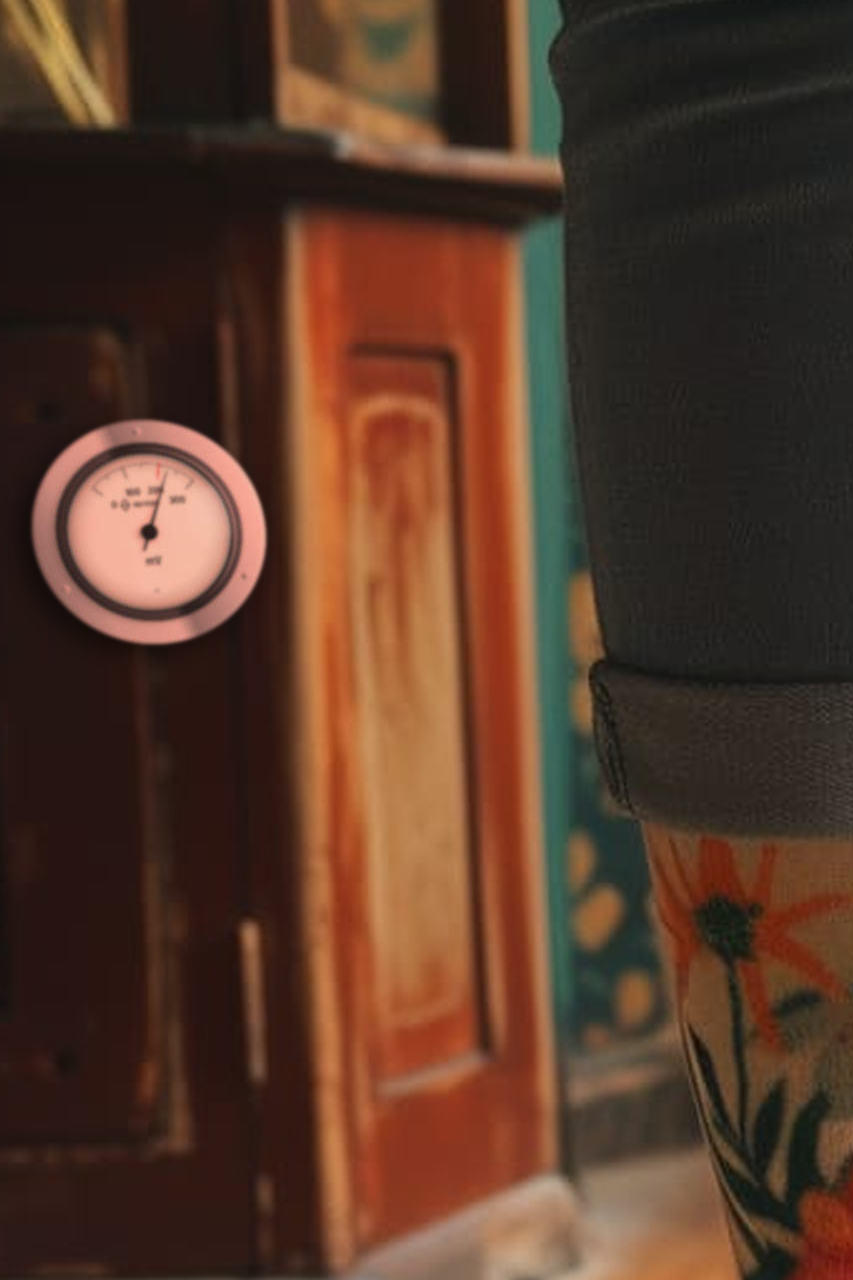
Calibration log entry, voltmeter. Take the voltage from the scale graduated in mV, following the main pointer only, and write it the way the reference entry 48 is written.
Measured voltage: 225
